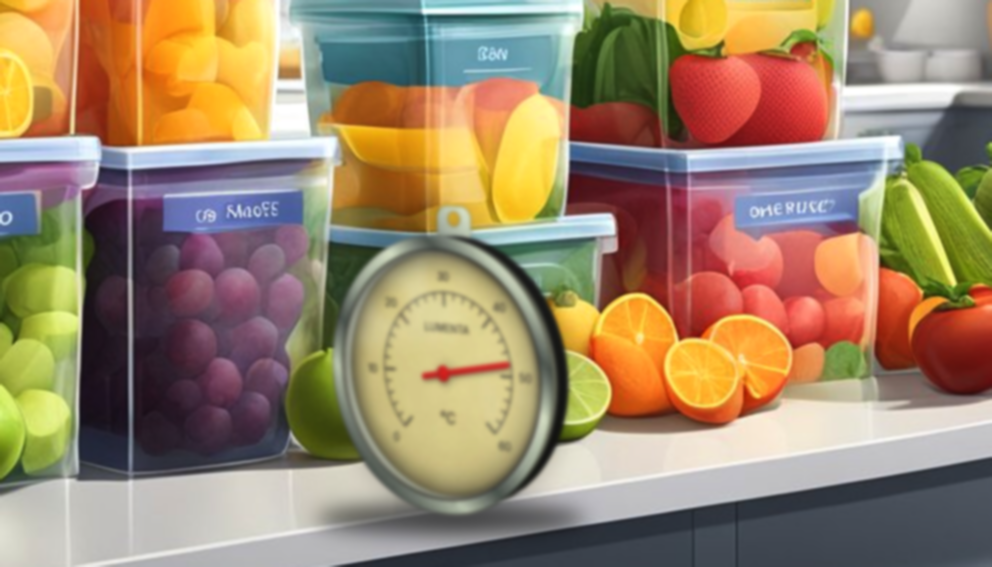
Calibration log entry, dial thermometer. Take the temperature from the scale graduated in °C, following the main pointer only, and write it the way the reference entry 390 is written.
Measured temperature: 48
